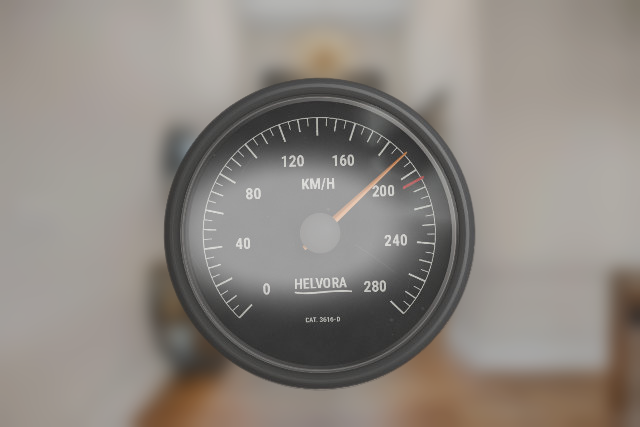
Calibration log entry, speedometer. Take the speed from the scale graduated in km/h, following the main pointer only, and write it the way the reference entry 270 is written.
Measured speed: 190
